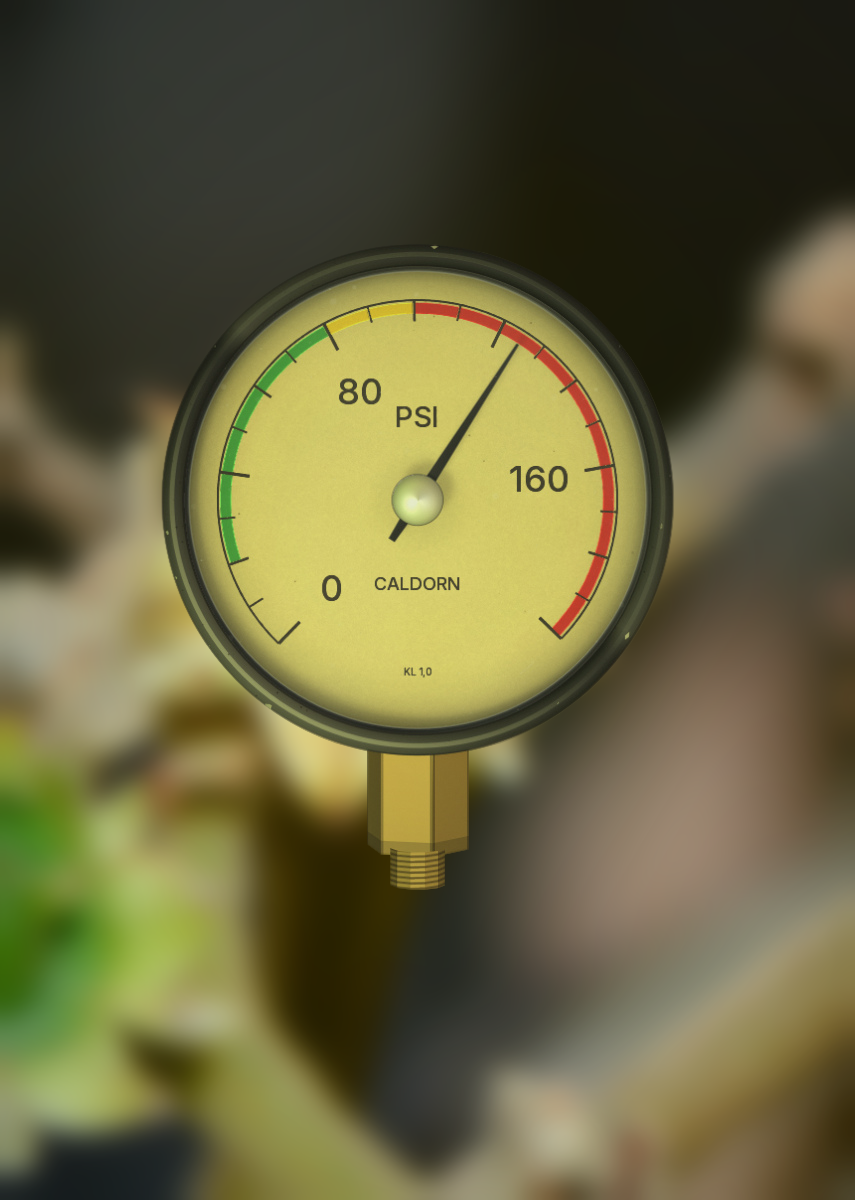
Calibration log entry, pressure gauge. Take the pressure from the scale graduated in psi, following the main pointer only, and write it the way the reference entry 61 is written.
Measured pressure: 125
